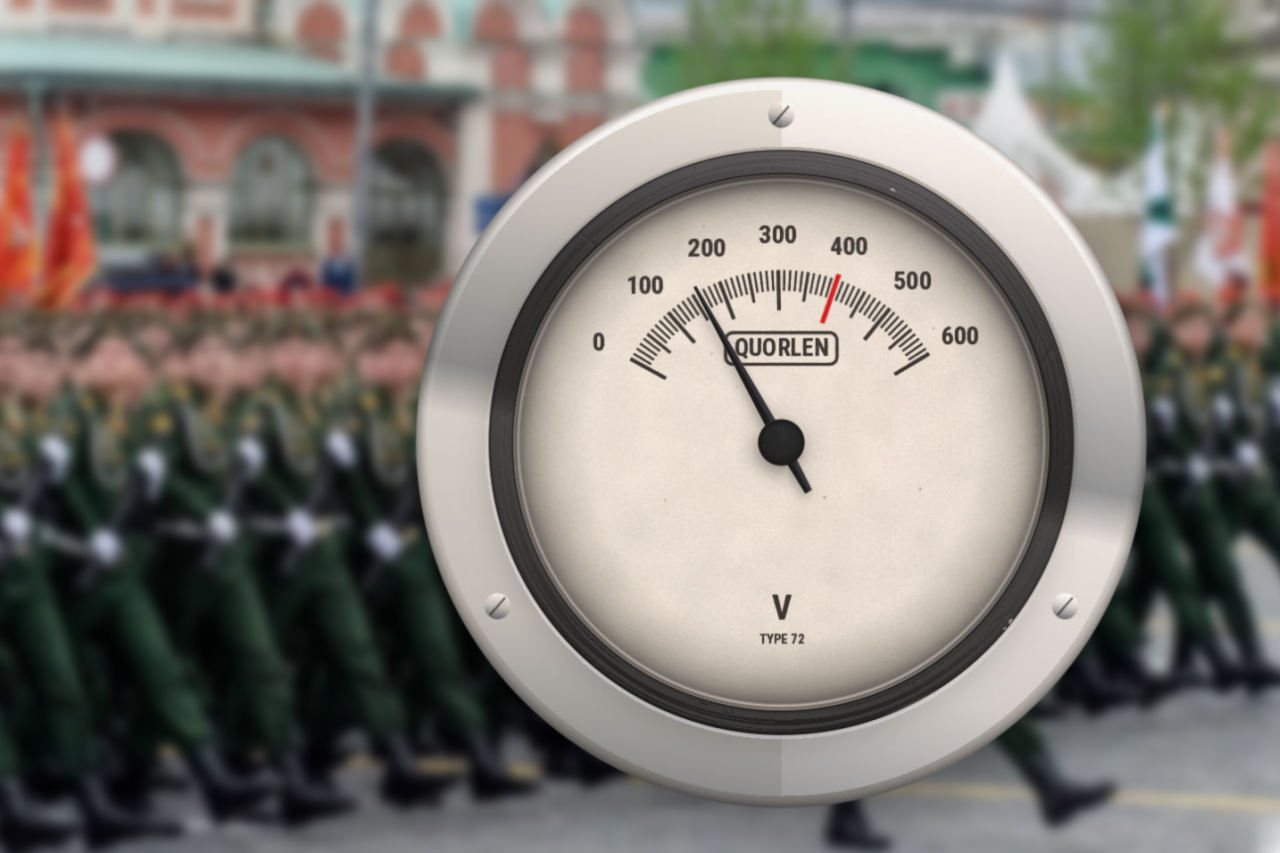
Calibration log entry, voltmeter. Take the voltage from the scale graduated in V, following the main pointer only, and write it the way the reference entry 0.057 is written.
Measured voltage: 160
